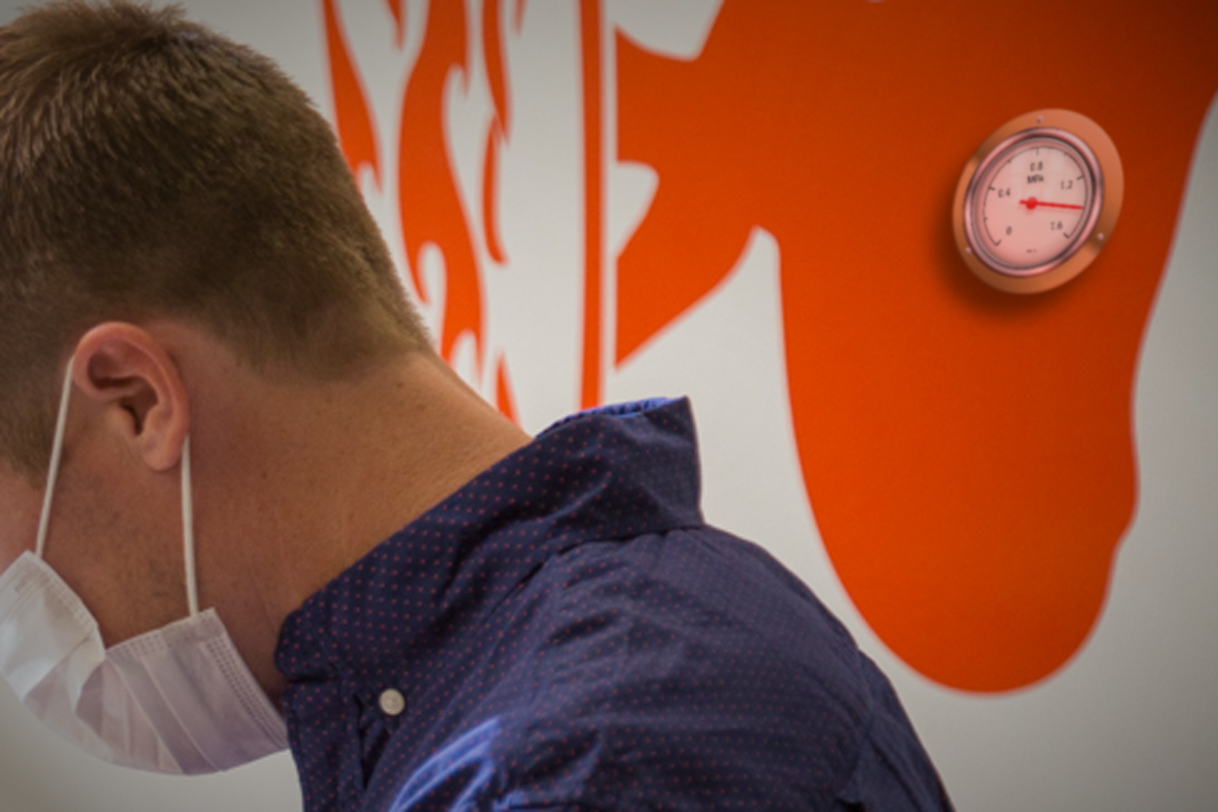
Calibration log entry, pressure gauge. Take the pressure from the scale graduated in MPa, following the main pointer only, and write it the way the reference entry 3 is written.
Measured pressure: 1.4
